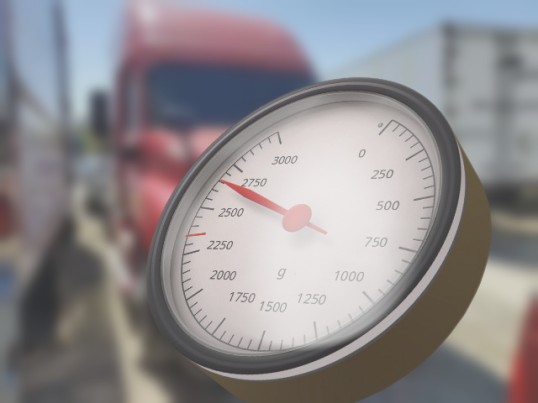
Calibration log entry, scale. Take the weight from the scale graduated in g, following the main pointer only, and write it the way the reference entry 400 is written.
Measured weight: 2650
